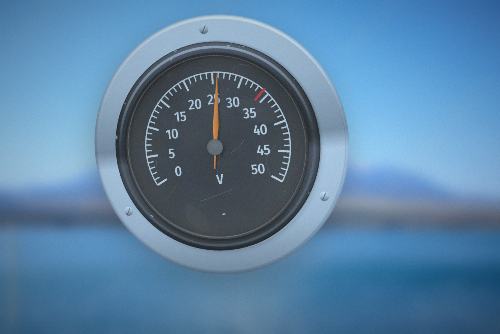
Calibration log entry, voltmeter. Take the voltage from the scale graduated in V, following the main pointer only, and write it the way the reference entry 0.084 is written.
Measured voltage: 26
